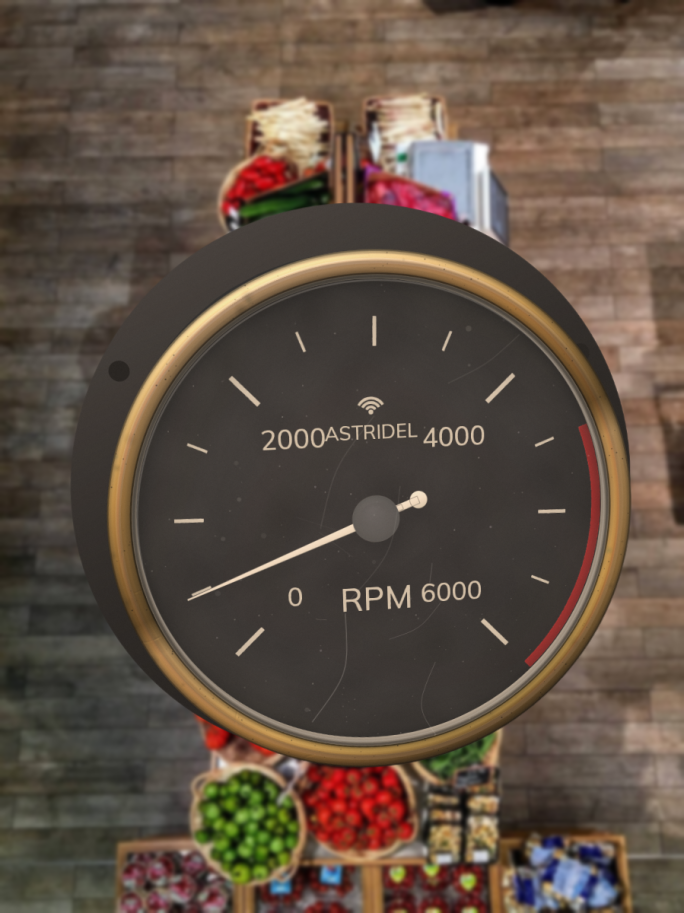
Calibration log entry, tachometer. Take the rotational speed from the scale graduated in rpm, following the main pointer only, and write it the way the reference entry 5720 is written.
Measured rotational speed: 500
